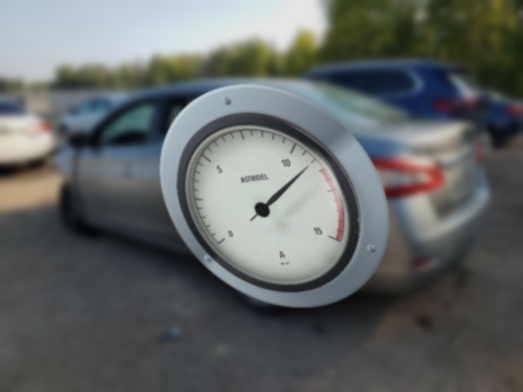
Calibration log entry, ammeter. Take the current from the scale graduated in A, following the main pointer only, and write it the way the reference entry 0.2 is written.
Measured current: 11
